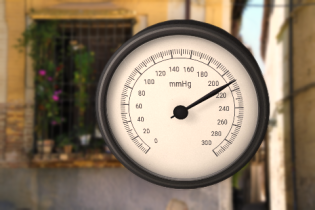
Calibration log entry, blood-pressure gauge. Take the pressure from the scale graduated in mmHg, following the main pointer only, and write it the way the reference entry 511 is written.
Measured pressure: 210
